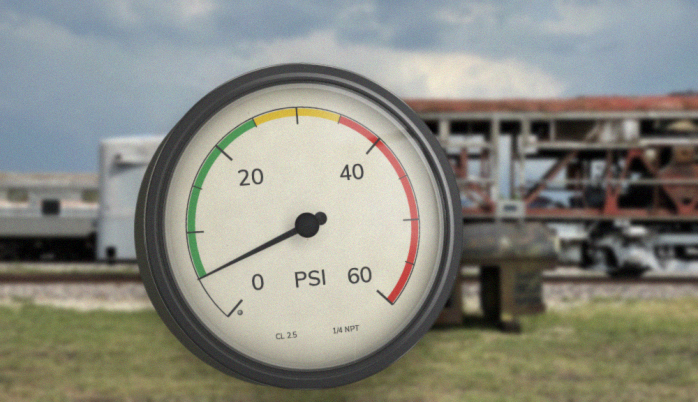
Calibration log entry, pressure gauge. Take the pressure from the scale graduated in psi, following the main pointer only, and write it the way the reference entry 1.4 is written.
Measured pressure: 5
